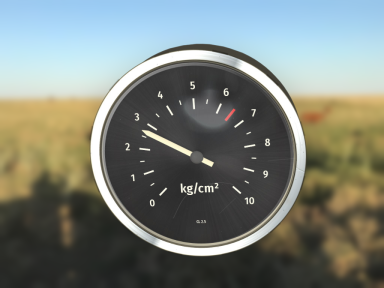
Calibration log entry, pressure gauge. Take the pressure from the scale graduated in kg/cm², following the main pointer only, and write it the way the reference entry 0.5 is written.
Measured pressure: 2.75
